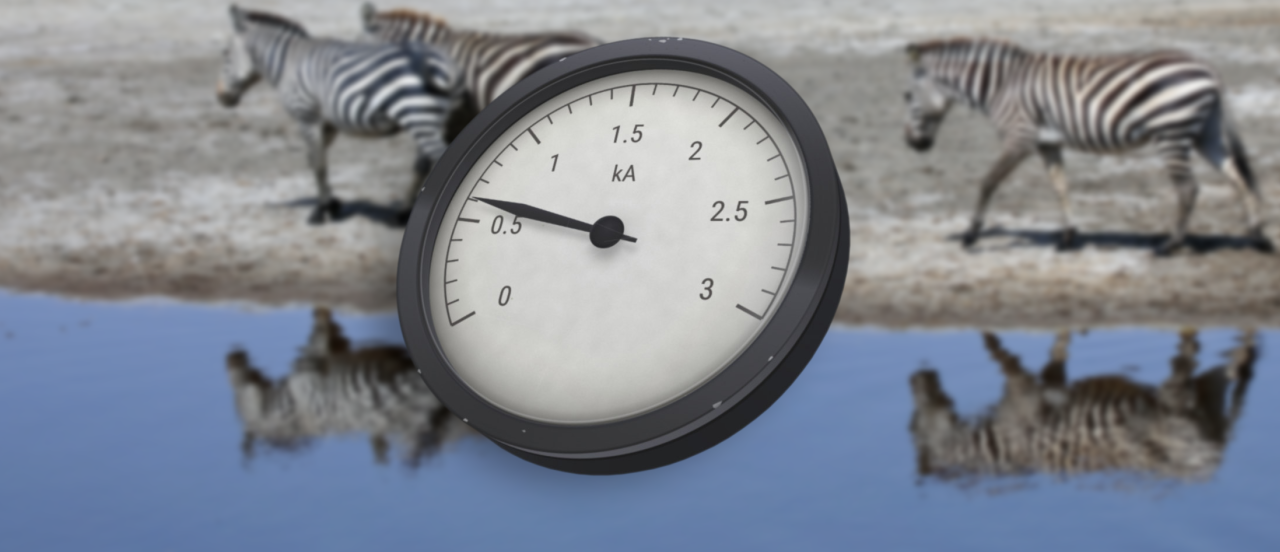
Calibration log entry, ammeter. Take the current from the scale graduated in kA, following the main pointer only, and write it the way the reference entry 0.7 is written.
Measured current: 0.6
